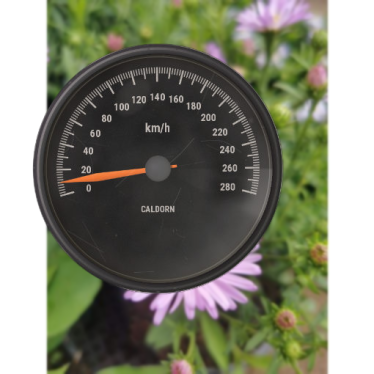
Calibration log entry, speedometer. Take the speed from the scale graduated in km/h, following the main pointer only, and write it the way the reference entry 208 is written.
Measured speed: 10
